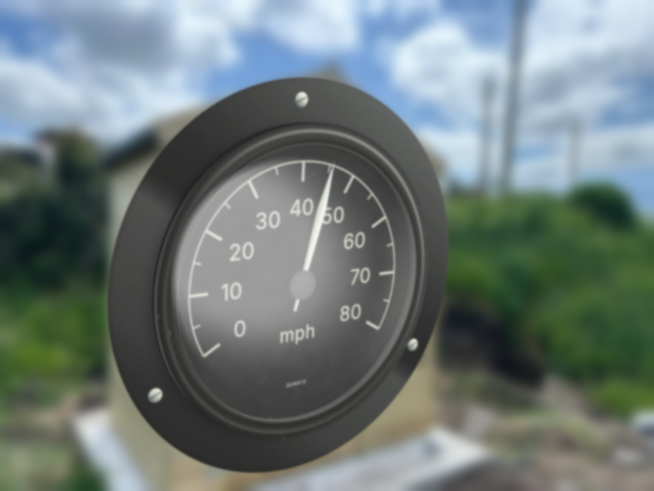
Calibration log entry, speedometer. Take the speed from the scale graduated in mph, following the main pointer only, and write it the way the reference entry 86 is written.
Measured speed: 45
